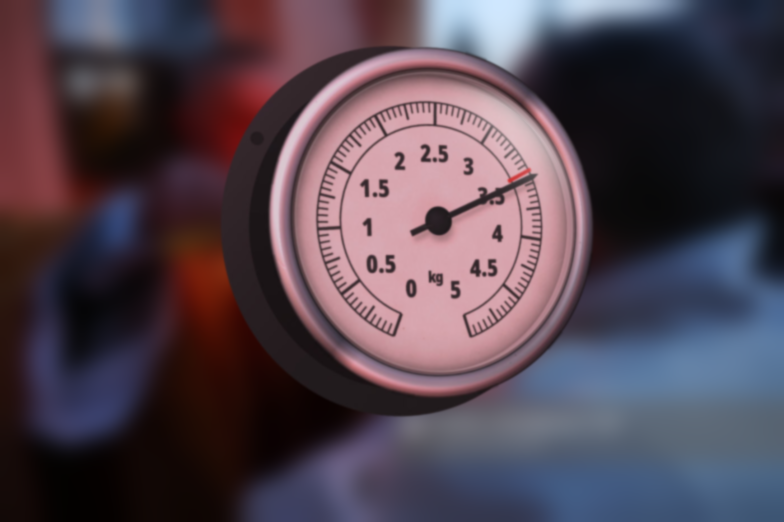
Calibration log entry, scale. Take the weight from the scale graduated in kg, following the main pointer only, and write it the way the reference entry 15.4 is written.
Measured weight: 3.5
